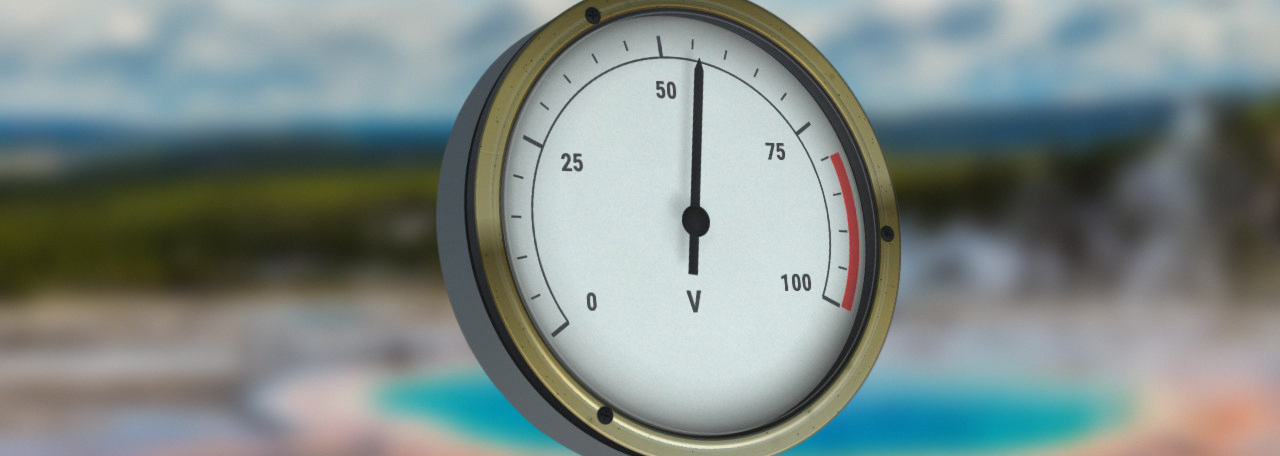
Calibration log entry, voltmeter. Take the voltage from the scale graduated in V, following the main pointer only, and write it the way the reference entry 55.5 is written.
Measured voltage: 55
